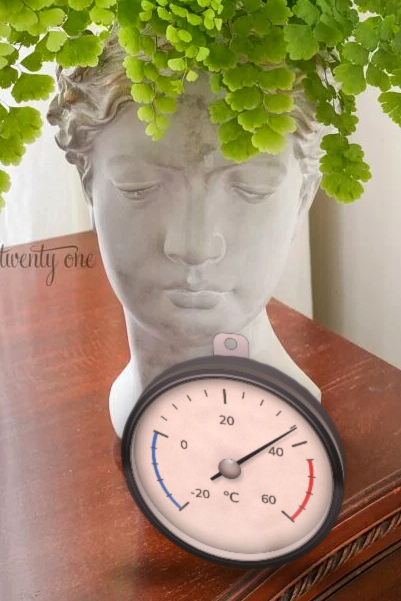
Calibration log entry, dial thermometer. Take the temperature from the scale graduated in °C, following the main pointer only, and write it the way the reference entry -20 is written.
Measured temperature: 36
